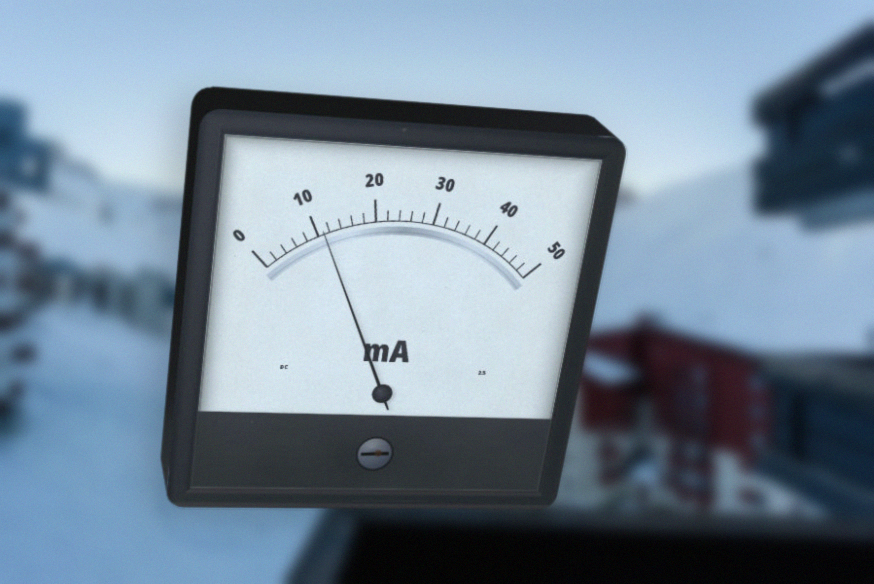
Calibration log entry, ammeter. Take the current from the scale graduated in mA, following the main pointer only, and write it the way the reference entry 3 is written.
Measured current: 11
